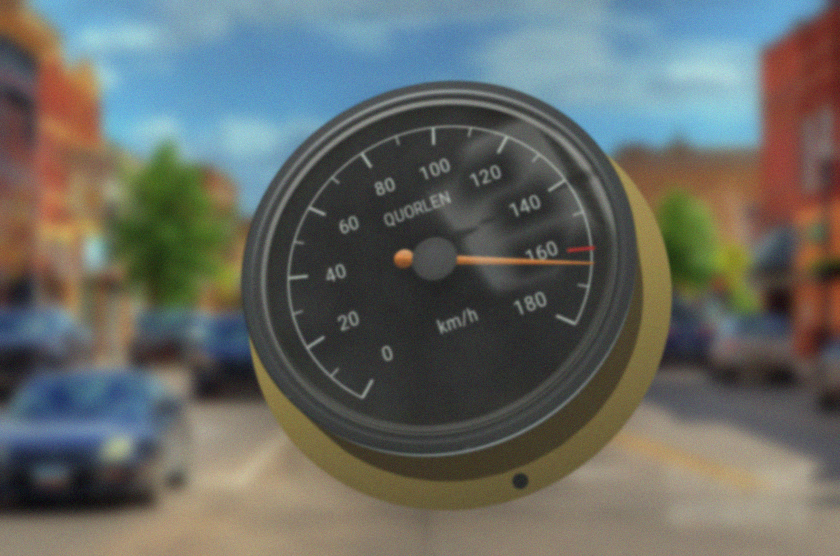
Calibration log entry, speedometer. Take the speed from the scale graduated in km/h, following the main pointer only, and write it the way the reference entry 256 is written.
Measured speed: 165
